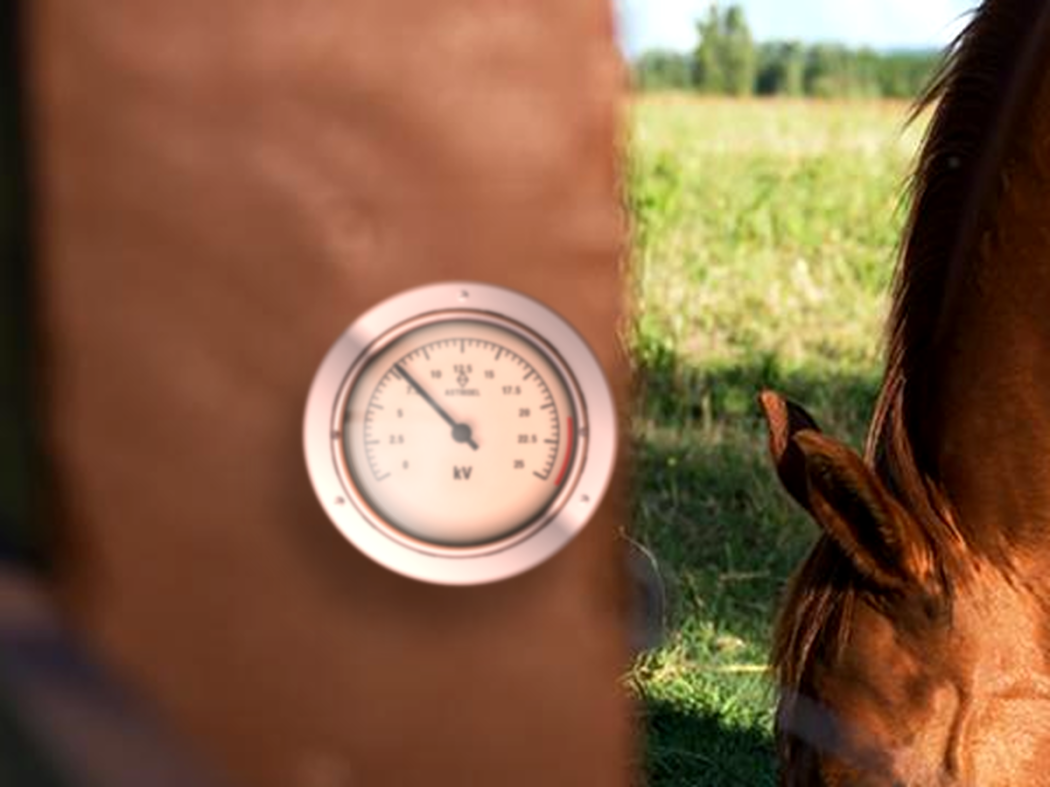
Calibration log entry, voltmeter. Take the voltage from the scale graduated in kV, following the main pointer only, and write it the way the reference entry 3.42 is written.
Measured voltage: 8
